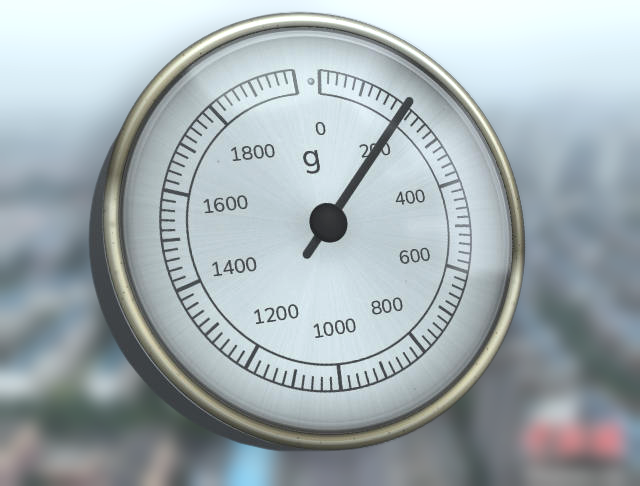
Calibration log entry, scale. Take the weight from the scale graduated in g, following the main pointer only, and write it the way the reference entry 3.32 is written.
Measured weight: 200
